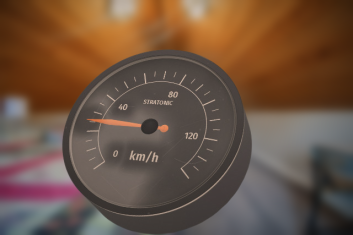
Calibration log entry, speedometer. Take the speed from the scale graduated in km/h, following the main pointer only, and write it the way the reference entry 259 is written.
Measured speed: 25
